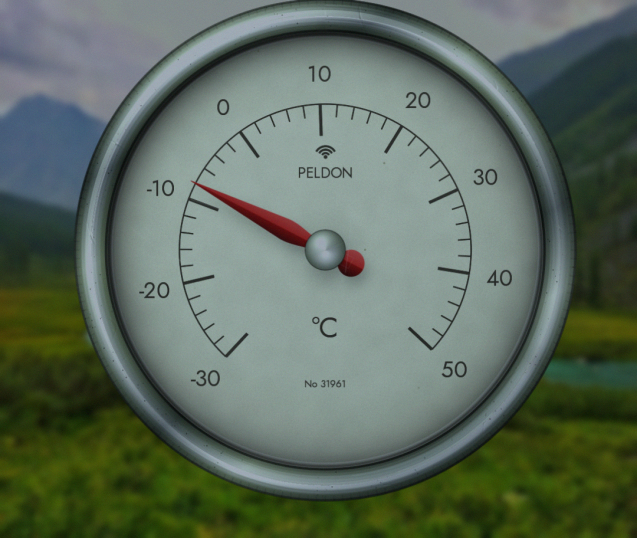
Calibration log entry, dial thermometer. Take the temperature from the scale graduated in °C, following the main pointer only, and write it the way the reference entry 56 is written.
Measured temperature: -8
